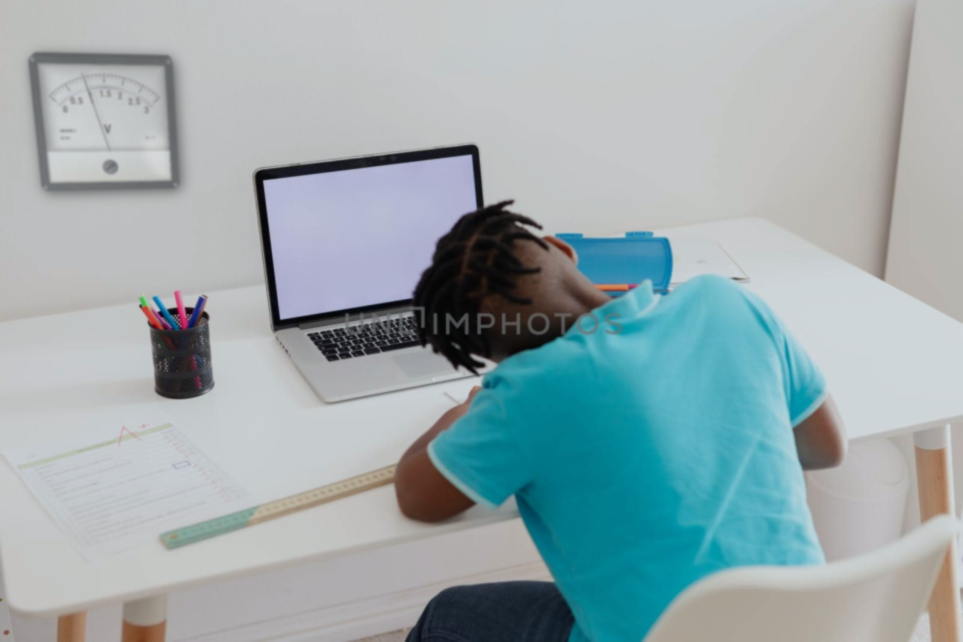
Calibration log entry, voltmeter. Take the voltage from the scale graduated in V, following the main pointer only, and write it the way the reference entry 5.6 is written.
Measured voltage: 1
